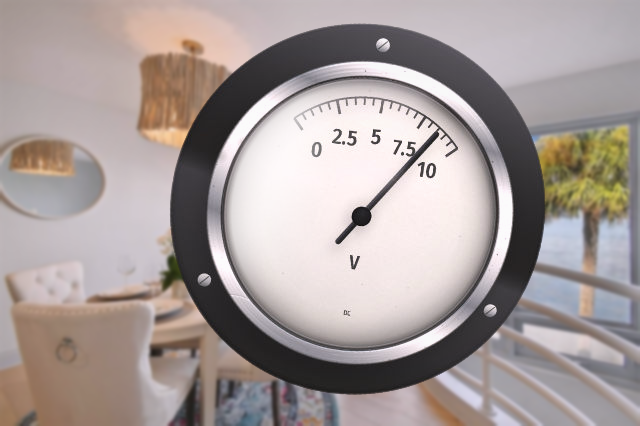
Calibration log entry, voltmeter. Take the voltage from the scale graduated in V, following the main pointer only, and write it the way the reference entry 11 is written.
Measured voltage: 8.5
